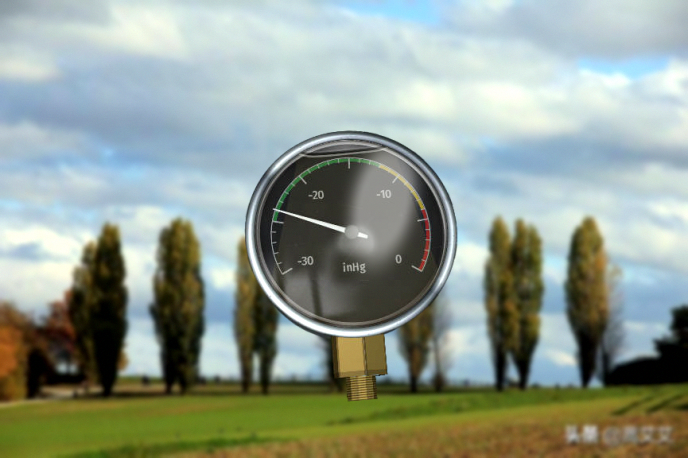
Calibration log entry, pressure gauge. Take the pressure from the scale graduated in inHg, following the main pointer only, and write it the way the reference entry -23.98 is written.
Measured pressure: -24
